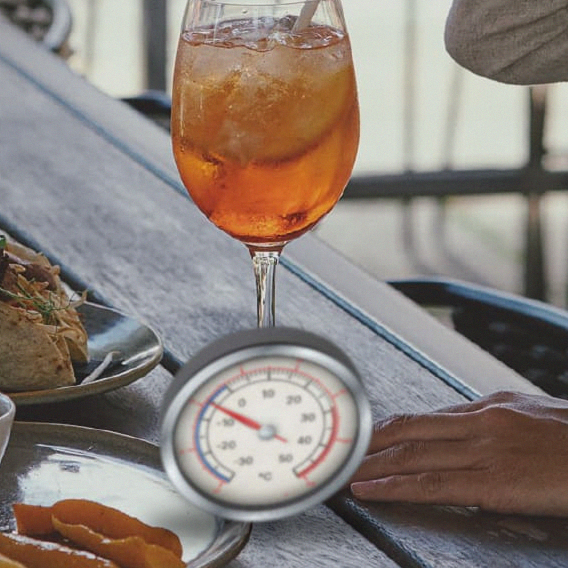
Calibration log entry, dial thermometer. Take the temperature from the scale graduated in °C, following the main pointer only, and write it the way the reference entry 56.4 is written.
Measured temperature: -5
